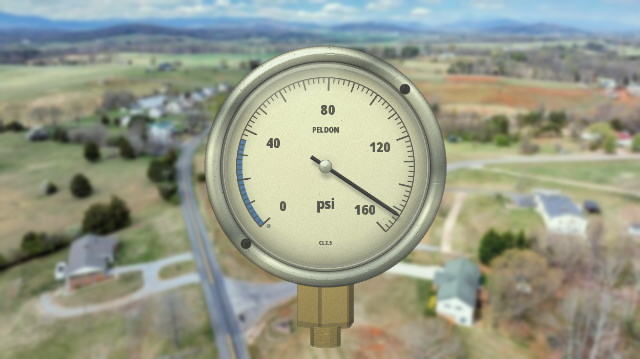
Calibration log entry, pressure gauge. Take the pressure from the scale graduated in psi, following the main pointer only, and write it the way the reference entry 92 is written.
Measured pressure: 152
